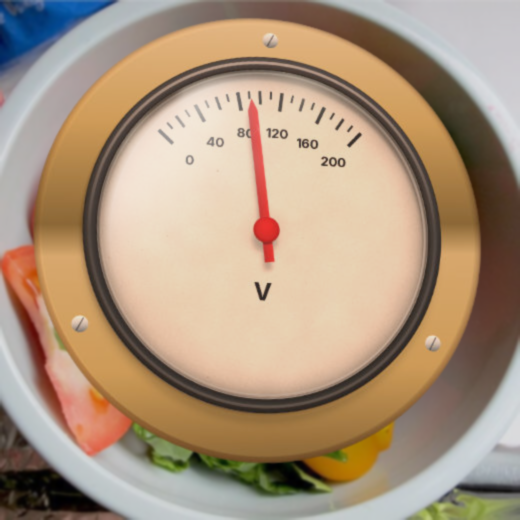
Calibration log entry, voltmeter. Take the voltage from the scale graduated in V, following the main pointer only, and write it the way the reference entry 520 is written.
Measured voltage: 90
